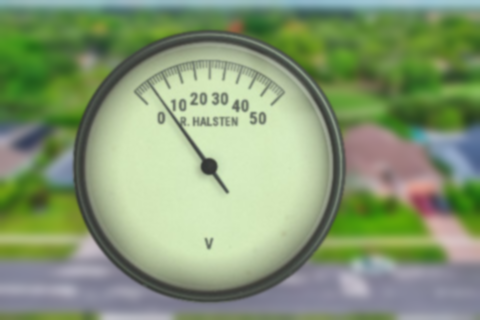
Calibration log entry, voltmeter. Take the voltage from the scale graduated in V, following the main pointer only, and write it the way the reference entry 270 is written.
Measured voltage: 5
